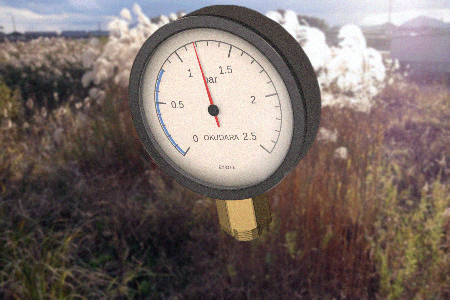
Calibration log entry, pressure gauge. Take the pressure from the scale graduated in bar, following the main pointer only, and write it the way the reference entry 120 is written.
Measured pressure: 1.2
